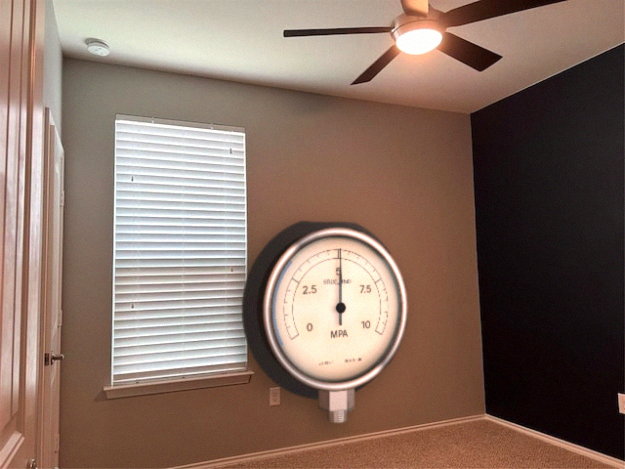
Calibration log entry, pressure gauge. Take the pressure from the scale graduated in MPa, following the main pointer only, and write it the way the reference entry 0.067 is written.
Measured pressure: 5
